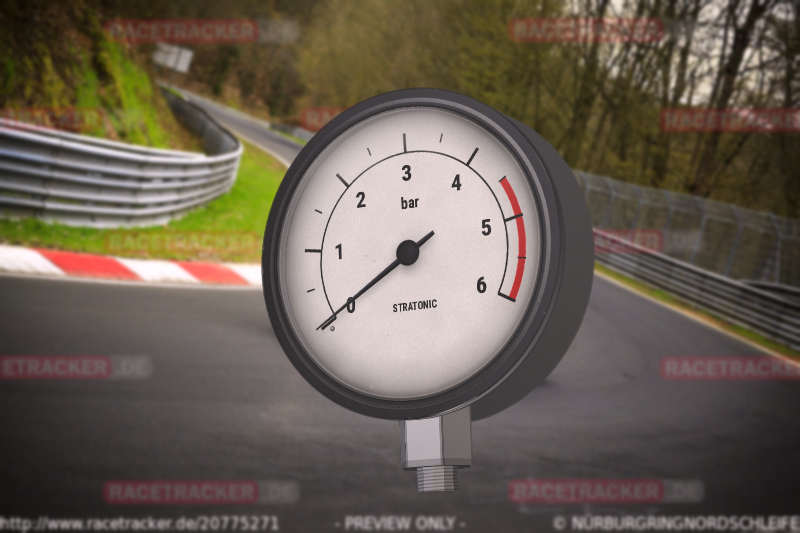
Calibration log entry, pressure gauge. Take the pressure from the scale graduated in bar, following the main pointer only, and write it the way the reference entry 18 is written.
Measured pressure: 0
